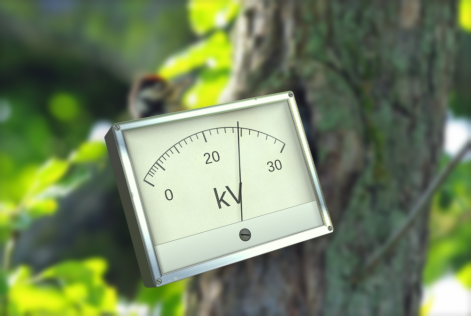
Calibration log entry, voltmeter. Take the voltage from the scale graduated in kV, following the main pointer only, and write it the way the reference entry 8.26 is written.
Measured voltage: 24.5
